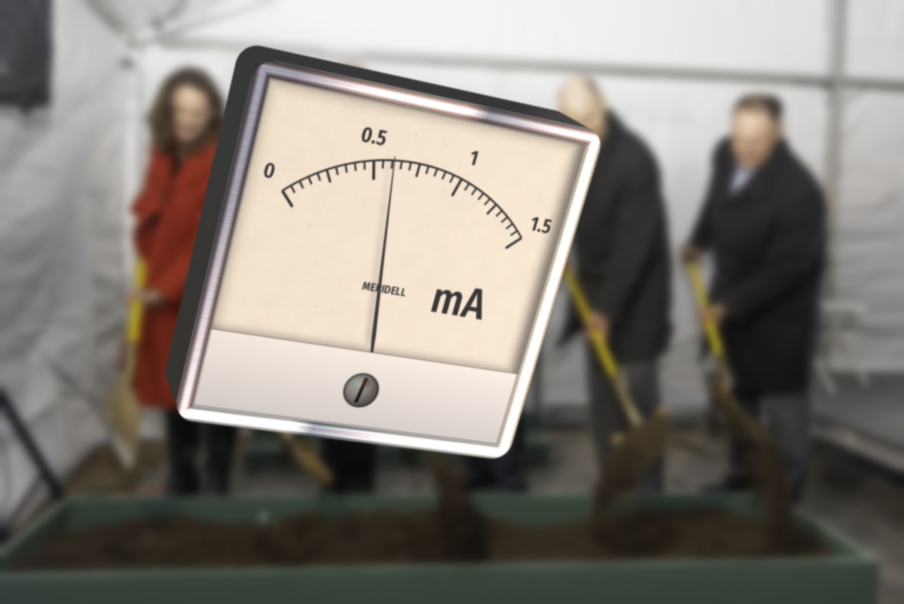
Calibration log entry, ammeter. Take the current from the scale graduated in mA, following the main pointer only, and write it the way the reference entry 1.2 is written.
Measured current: 0.6
